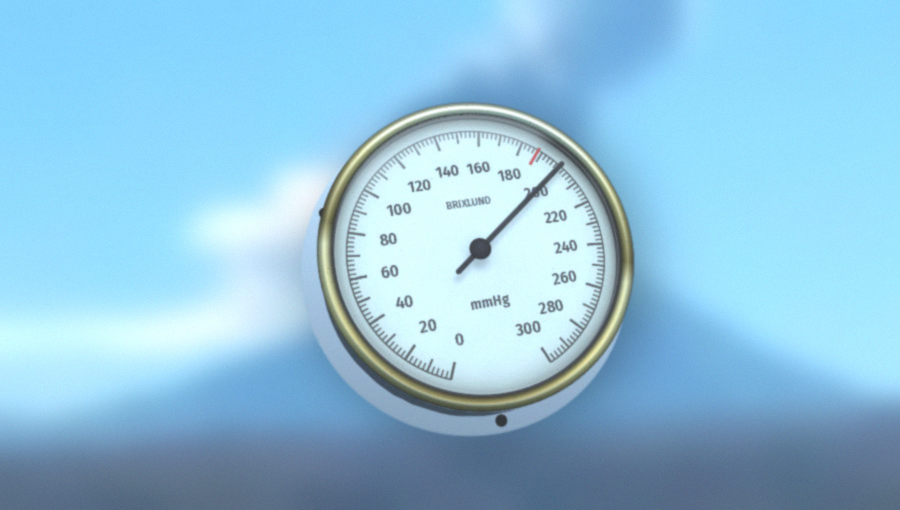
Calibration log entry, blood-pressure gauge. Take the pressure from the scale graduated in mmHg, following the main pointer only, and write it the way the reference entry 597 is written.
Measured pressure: 200
